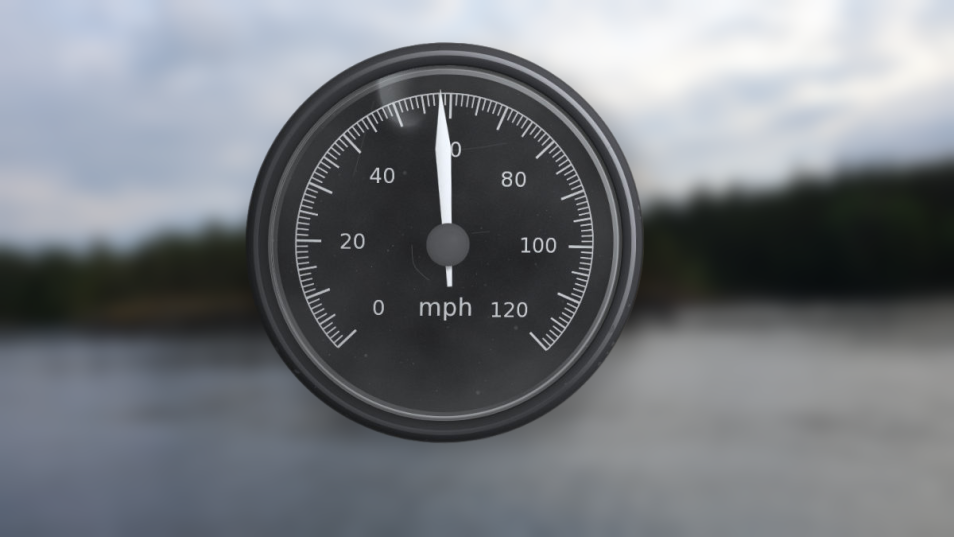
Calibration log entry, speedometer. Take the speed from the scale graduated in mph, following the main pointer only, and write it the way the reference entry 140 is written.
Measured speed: 58
